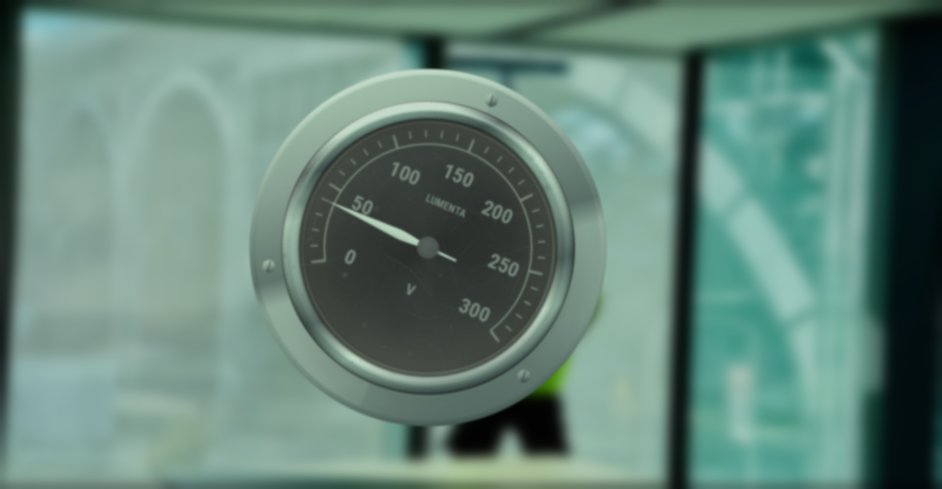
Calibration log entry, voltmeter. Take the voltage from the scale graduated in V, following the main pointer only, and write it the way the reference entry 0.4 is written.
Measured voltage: 40
